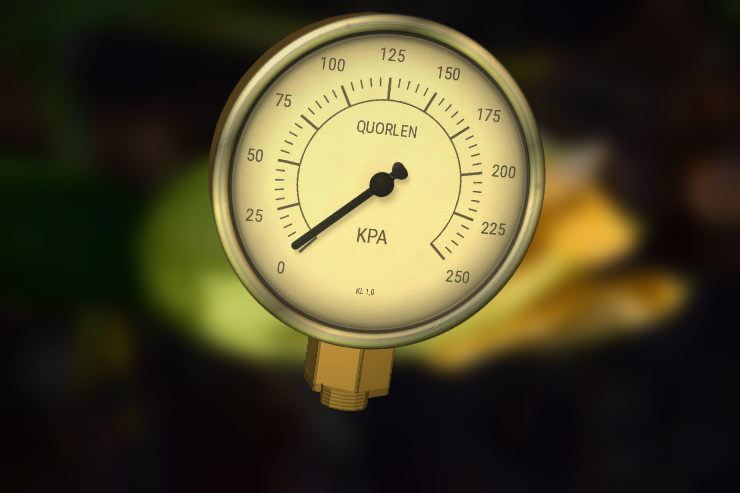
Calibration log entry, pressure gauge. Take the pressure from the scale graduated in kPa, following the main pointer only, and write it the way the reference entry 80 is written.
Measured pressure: 5
